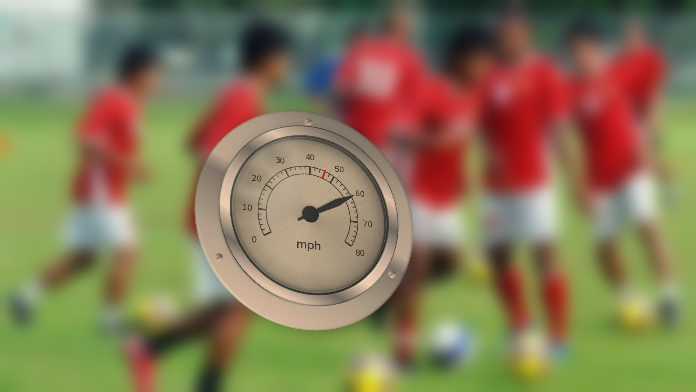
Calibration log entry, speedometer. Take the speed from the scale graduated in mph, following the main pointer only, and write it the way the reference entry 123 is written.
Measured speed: 60
